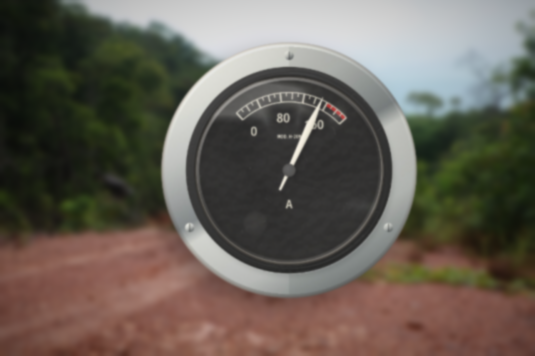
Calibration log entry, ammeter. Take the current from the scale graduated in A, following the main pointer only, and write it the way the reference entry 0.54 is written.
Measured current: 150
